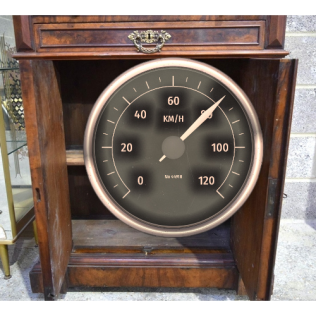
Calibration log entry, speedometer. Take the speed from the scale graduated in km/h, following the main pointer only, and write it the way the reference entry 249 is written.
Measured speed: 80
